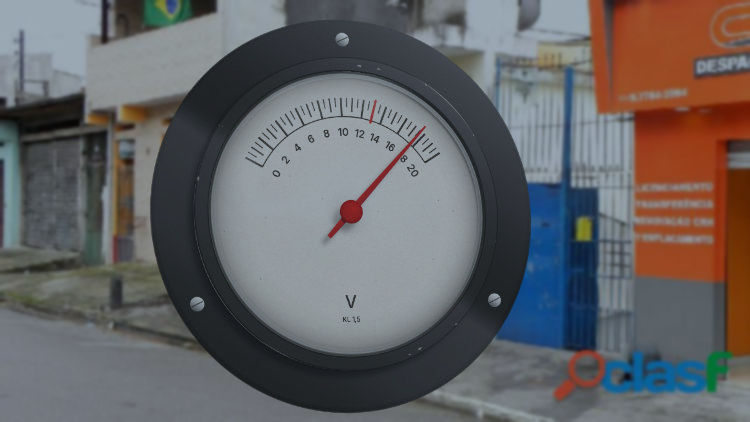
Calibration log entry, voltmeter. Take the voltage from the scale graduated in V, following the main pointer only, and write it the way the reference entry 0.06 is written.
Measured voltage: 17.5
